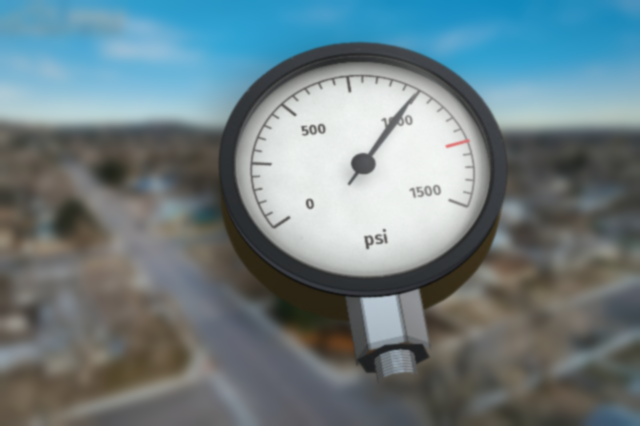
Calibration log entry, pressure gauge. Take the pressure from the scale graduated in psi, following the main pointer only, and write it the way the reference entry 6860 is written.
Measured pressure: 1000
